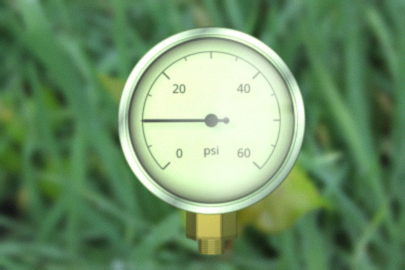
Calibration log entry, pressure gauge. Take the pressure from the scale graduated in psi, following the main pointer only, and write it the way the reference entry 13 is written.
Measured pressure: 10
